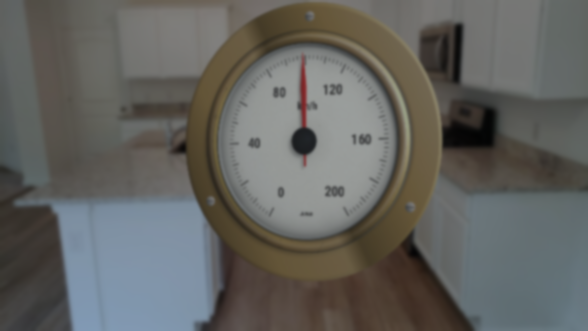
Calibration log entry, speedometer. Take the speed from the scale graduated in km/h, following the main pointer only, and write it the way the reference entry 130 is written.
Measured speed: 100
